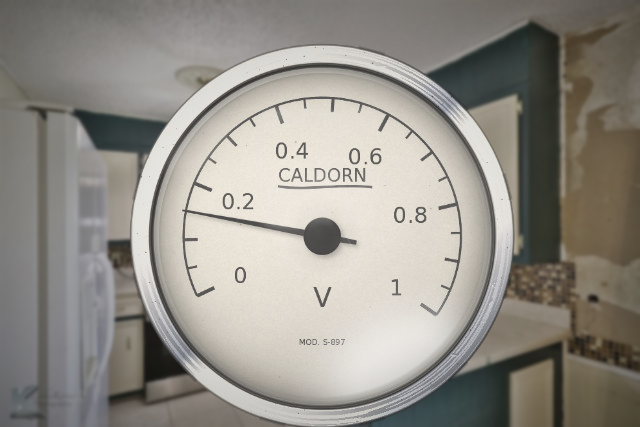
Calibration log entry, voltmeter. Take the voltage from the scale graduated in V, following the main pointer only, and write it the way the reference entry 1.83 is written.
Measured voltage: 0.15
